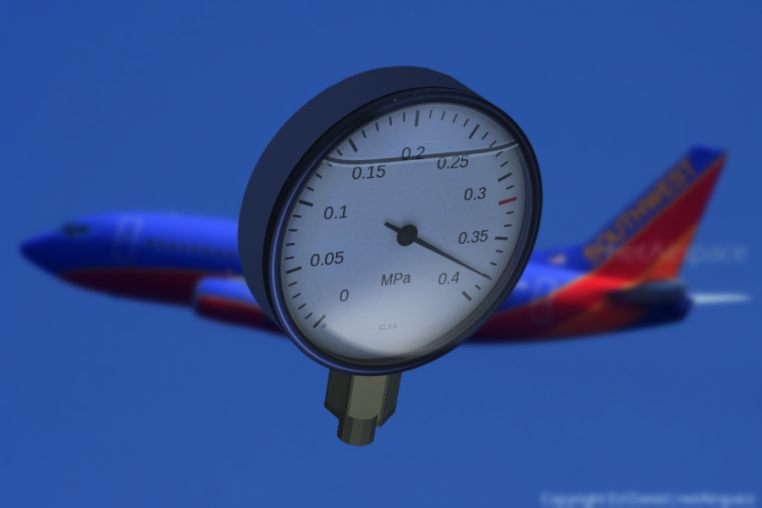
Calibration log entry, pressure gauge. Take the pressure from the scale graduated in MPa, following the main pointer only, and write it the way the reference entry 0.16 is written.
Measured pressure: 0.38
